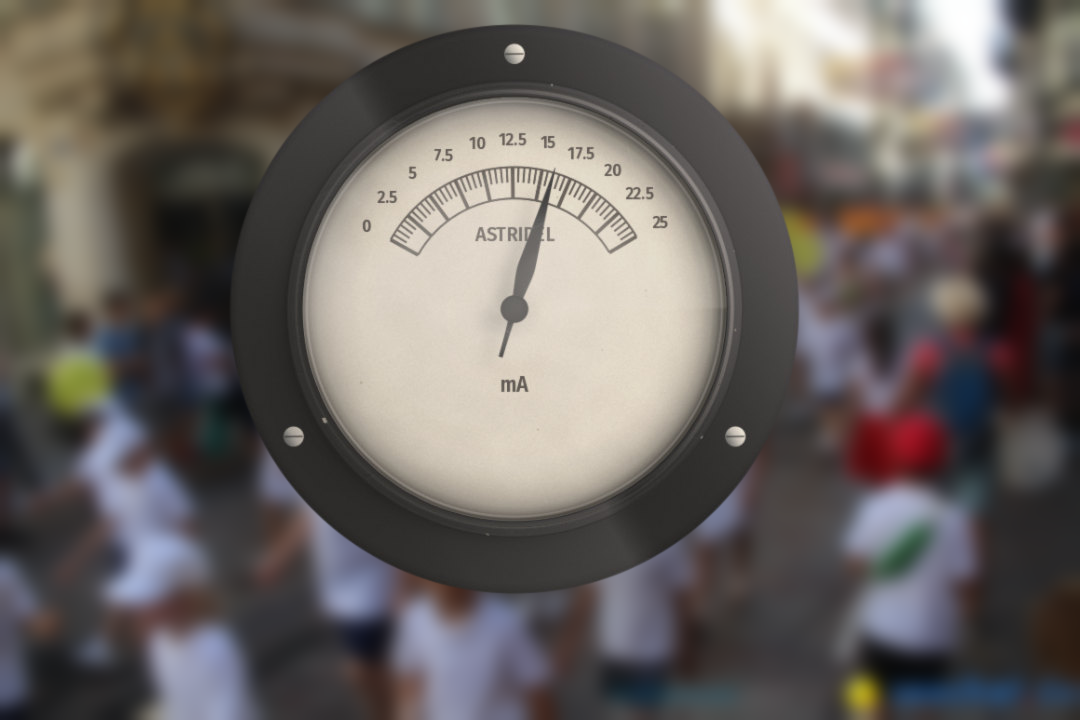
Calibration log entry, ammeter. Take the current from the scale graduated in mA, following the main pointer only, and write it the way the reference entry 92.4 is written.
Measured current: 16
